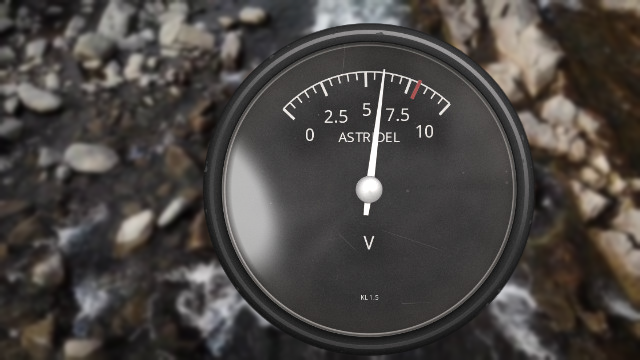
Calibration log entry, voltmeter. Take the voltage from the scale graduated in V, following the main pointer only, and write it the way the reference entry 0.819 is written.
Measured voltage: 6
